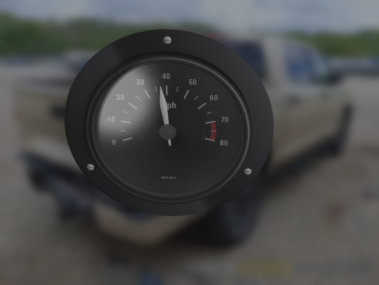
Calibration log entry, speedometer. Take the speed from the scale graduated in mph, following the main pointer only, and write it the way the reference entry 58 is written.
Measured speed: 37.5
